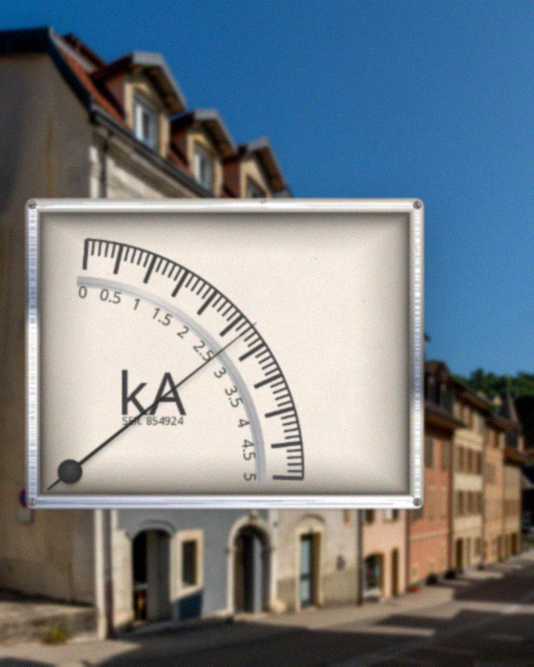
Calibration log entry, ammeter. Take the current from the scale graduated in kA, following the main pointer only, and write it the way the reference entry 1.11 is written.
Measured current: 2.7
